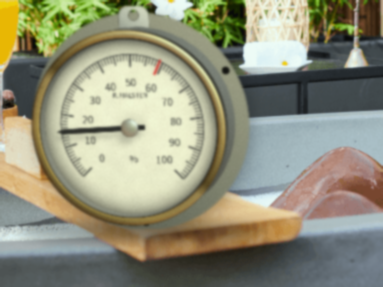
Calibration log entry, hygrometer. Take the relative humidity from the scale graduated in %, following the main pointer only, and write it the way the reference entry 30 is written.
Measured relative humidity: 15
